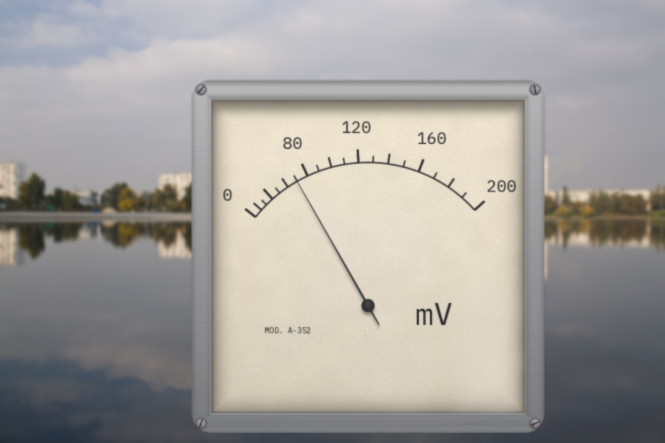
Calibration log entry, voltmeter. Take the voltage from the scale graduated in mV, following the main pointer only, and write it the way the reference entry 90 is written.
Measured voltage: 70
